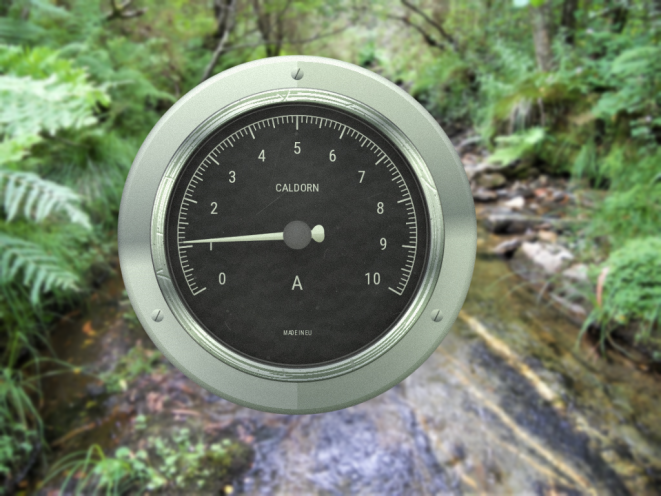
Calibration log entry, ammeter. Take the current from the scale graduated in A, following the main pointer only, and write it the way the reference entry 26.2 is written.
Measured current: 1.1
